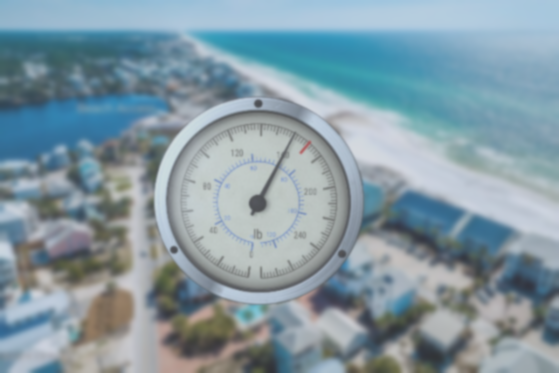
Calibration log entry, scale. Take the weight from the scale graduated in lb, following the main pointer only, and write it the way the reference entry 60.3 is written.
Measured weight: 160
